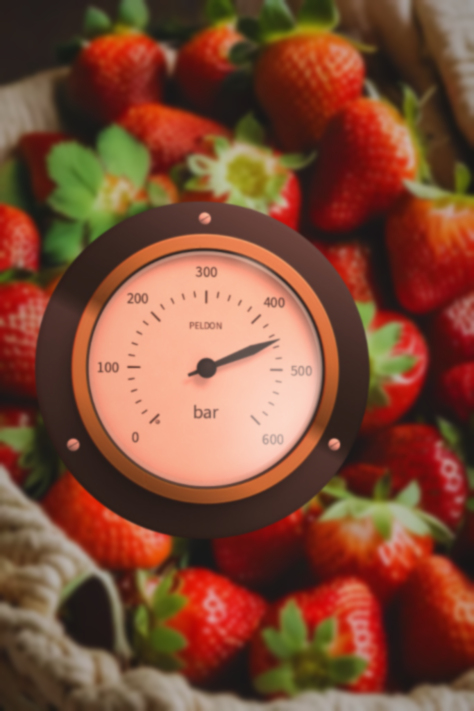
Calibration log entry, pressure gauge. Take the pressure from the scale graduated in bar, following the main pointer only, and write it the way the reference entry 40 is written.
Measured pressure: 450
